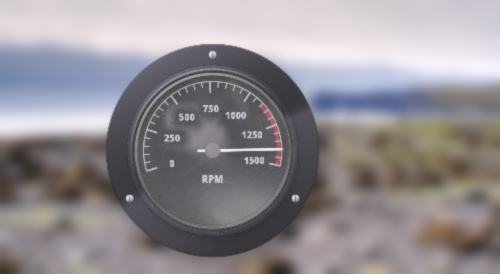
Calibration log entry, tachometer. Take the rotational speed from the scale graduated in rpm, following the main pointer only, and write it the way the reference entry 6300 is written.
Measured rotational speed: 1400
